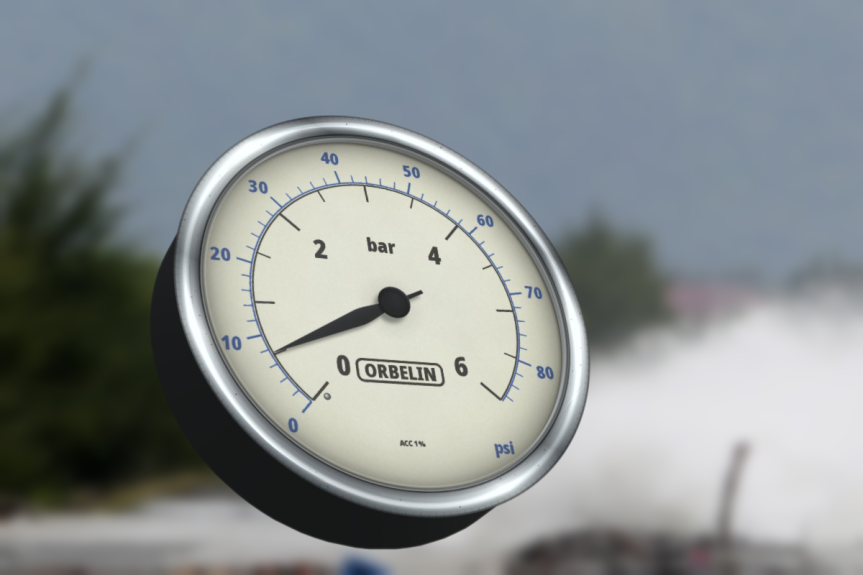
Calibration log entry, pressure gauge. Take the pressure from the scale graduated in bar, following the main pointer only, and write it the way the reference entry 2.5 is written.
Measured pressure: 0.5
